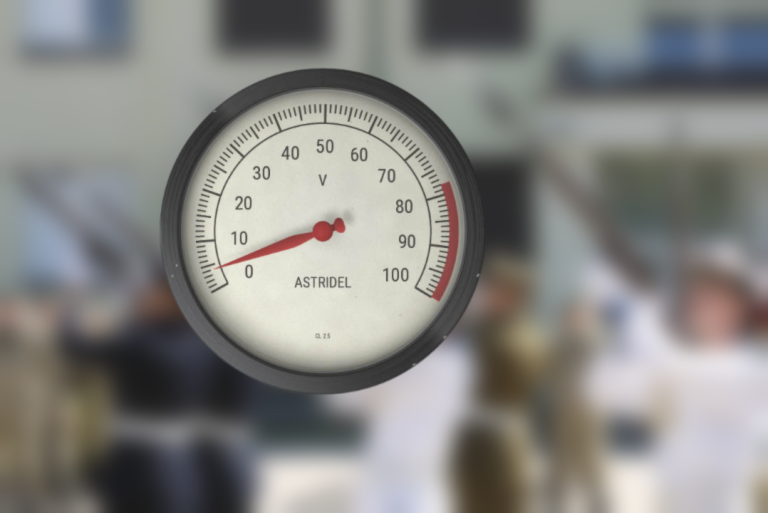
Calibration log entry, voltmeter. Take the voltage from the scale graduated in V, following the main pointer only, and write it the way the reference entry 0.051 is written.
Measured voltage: 4
